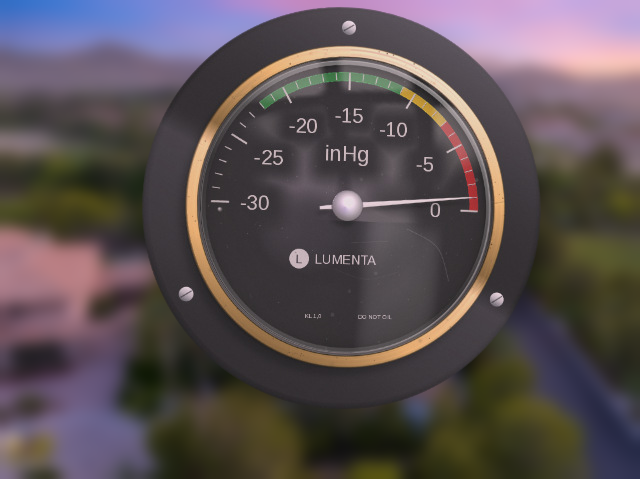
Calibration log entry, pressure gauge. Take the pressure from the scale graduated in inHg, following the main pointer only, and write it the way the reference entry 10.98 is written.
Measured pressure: -1
